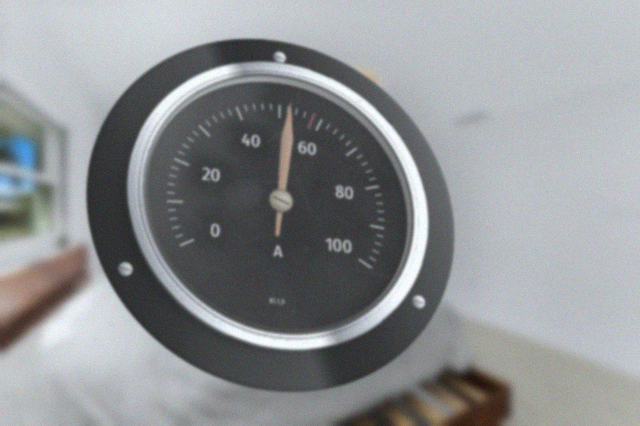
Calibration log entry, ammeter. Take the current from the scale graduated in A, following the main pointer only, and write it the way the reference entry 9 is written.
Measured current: 52
